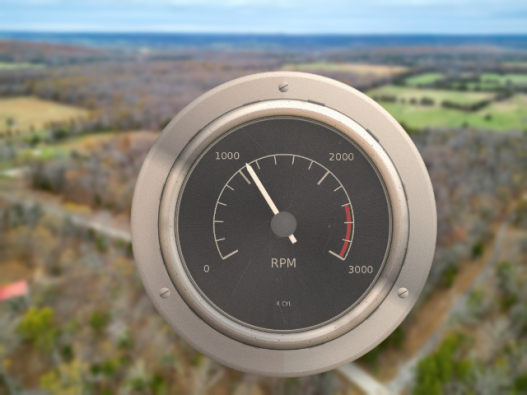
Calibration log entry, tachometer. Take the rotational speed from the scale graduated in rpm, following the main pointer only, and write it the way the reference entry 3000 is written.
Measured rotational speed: 1100
